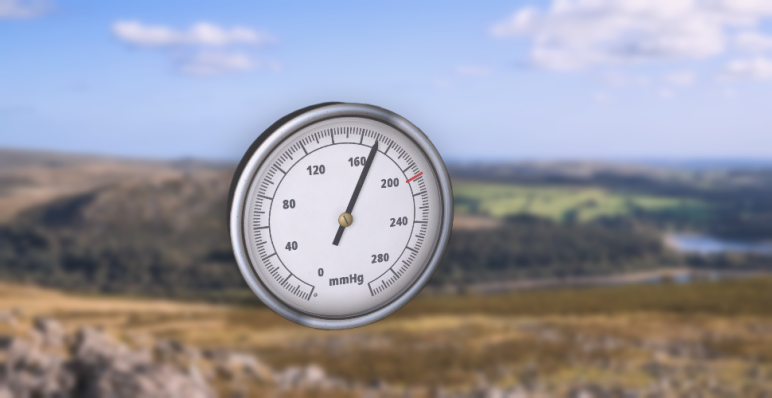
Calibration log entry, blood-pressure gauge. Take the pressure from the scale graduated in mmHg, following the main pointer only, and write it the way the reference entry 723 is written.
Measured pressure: 170
